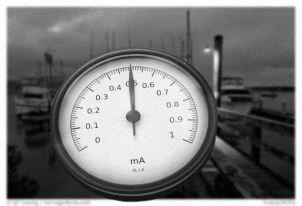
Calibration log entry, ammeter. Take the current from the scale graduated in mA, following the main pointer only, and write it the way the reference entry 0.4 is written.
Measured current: 0.5
